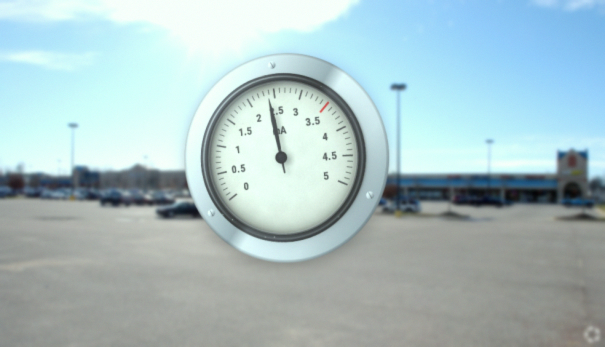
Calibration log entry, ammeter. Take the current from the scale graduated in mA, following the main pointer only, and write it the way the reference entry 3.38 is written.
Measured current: 2.4
